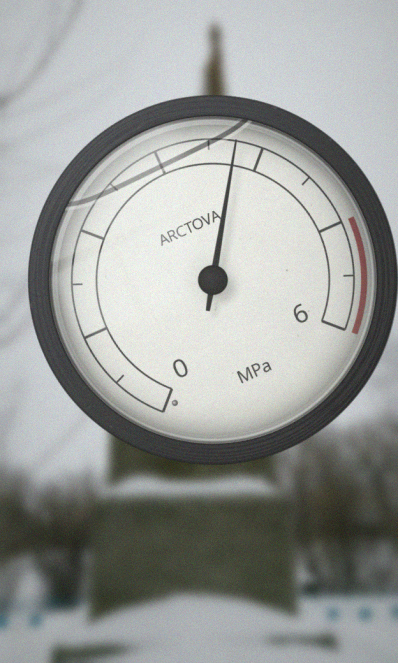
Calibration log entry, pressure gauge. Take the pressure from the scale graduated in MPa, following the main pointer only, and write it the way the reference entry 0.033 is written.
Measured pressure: 3.75
